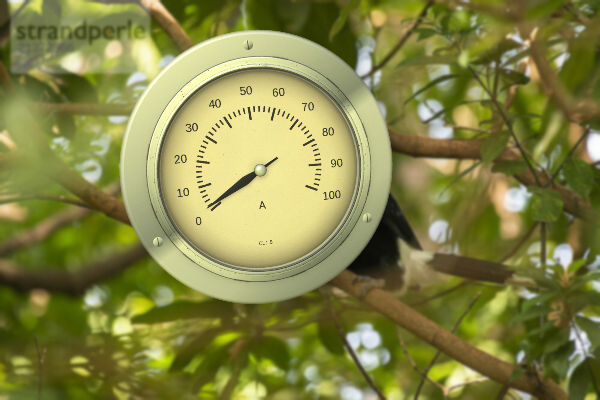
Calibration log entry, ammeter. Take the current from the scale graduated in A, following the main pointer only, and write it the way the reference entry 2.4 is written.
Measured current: 2
